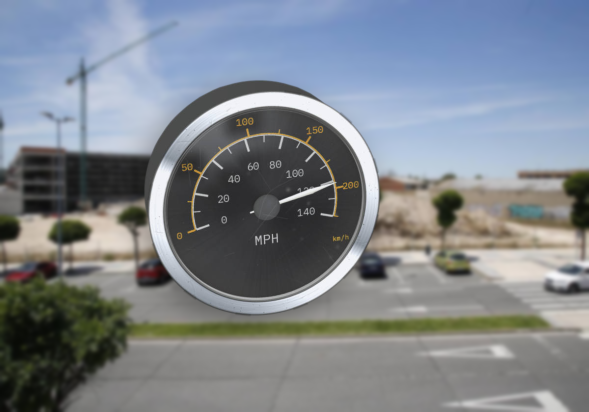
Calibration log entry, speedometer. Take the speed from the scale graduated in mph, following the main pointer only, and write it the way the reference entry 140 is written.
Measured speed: 120
